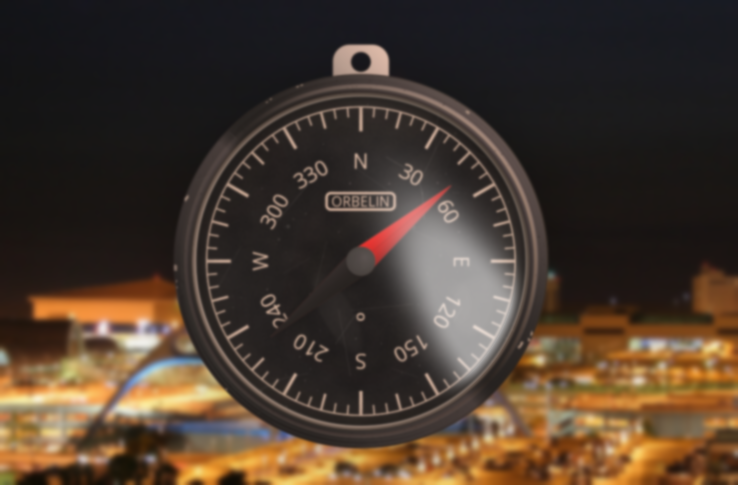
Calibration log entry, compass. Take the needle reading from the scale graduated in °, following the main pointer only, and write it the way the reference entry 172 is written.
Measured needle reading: 50
